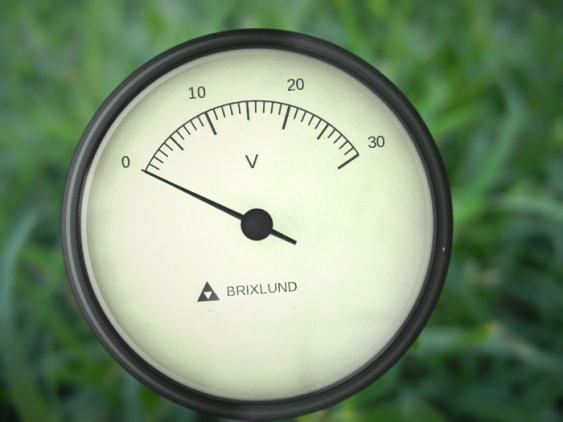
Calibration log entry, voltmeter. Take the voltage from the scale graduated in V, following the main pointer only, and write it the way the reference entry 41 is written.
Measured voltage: 0
